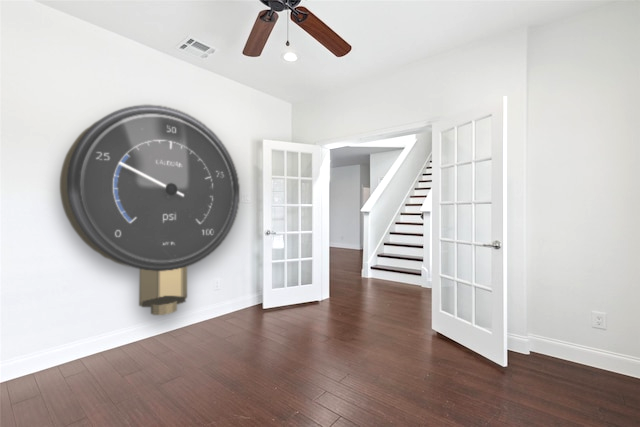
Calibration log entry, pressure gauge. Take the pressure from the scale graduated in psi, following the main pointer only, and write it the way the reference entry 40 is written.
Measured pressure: 25
